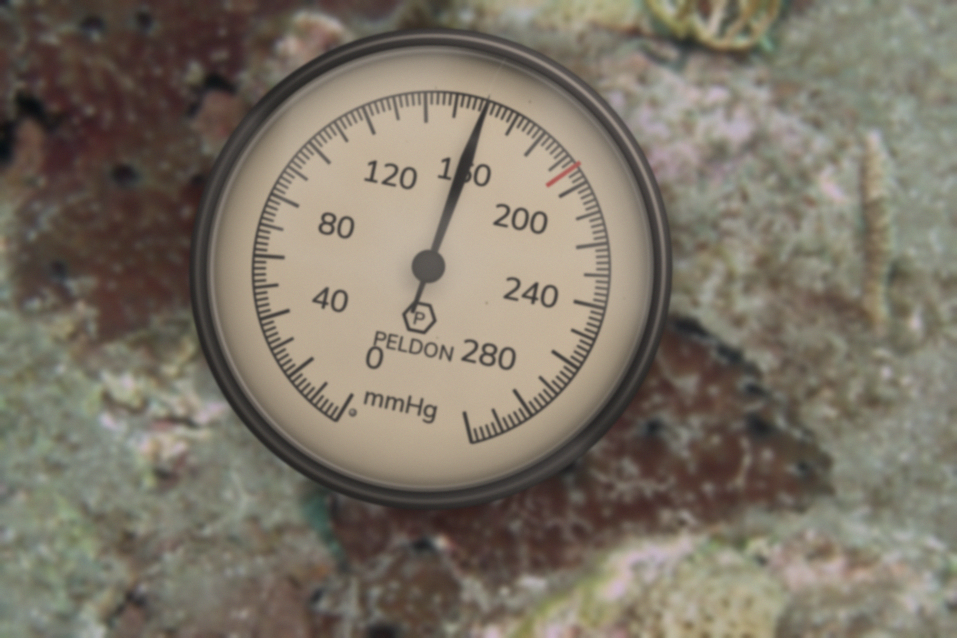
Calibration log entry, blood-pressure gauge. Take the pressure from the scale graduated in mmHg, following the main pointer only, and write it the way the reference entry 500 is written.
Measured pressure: 160
